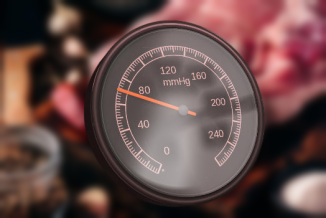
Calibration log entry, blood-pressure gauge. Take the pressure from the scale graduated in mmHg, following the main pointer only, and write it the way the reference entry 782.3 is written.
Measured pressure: 70
